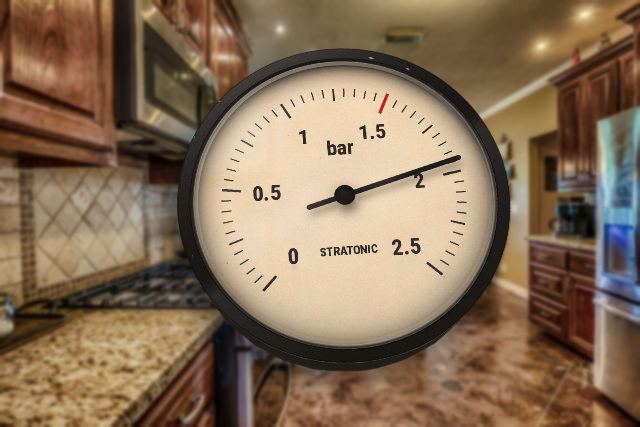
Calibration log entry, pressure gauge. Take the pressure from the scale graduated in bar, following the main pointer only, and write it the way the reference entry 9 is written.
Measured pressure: 1.95
